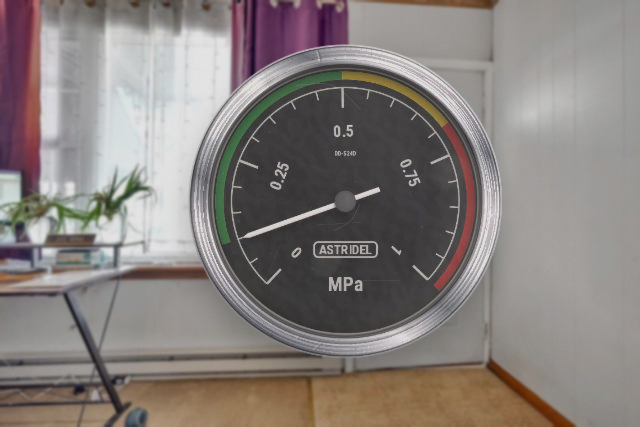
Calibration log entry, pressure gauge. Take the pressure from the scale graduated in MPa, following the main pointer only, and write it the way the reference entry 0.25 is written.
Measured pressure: 0.1
